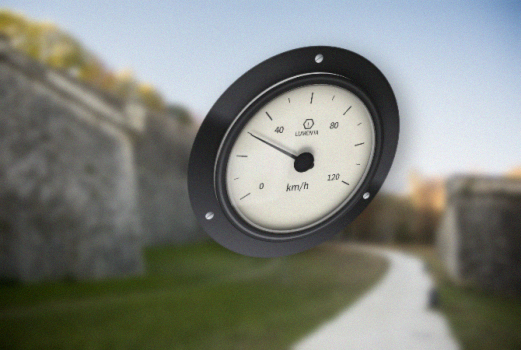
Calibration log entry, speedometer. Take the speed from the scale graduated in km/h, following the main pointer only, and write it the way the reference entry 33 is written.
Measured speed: 30
